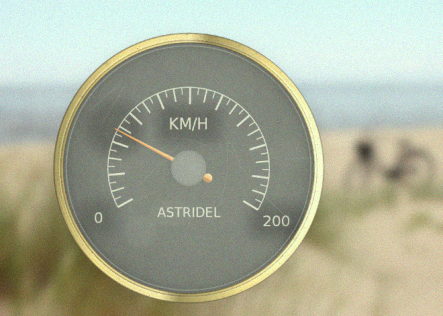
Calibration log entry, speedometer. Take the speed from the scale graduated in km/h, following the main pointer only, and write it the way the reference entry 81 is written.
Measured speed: 47.5
